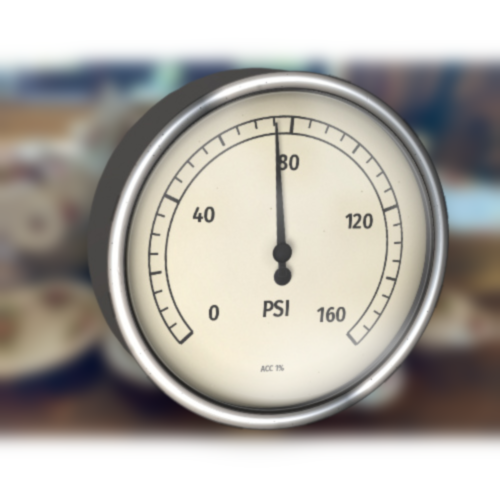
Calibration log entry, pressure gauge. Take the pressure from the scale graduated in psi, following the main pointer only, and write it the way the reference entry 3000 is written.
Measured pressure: 75
